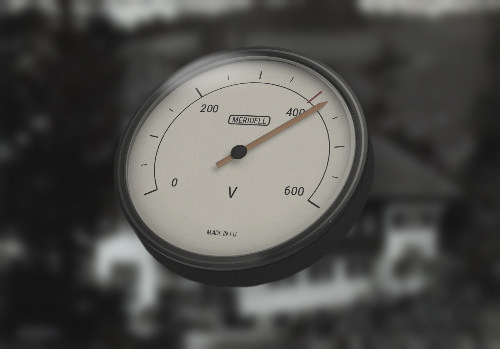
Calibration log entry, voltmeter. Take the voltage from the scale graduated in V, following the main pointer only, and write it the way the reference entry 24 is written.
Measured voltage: 425
